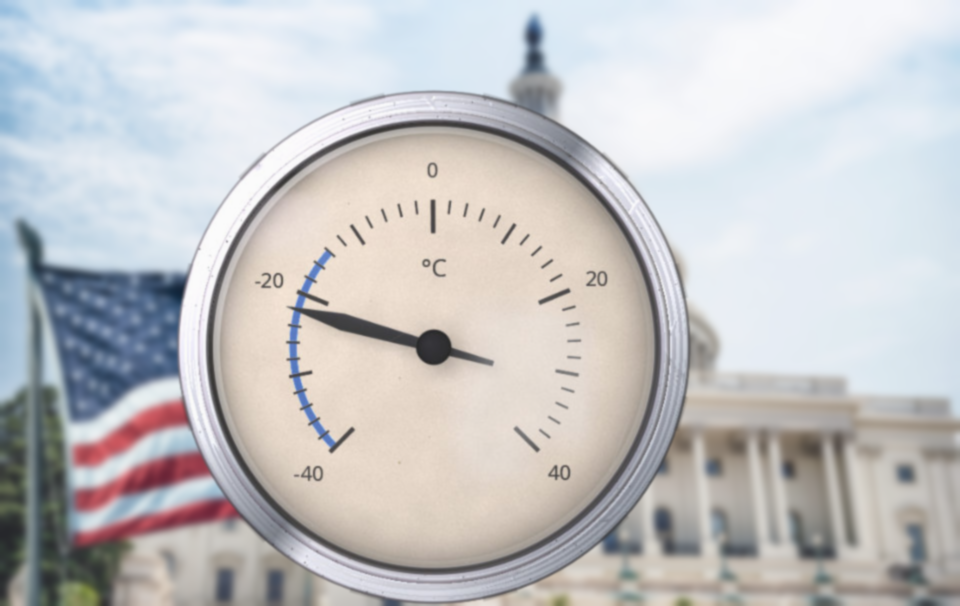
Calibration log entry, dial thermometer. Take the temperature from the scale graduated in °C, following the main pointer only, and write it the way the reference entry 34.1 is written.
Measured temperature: -22
